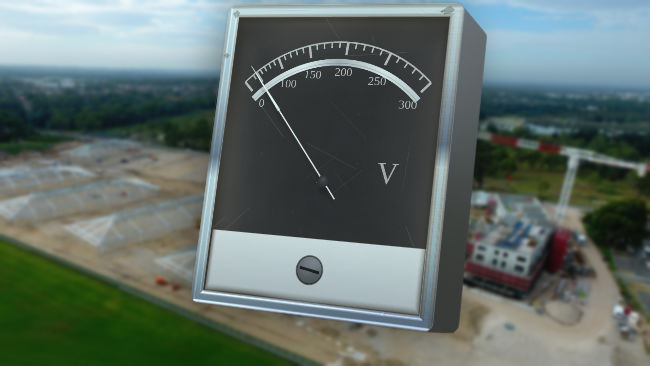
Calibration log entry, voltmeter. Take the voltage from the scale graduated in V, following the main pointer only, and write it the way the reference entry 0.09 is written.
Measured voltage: 50
